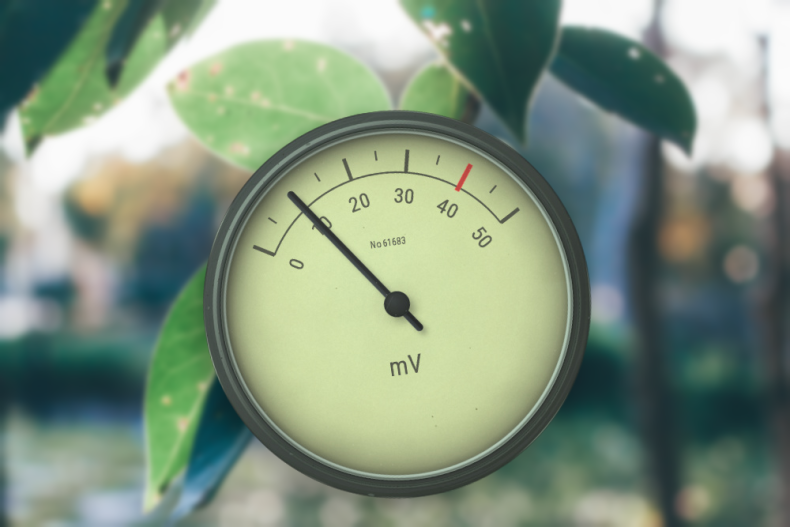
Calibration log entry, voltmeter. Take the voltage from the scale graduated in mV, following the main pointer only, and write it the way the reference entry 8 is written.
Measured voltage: 10
